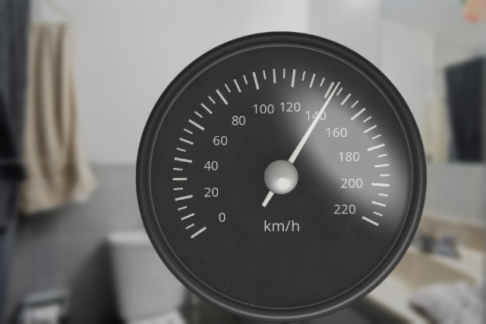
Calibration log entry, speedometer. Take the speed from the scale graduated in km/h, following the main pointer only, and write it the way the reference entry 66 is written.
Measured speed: 142.5
